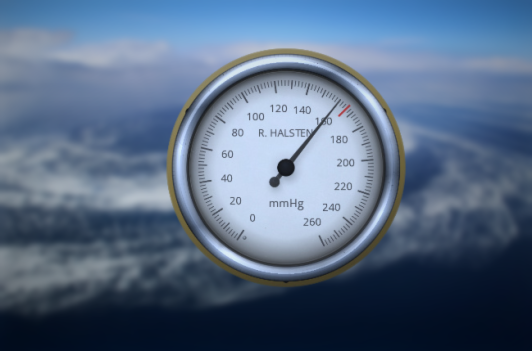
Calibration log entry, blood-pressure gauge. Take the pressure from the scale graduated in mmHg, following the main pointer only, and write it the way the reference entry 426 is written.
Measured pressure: 160
